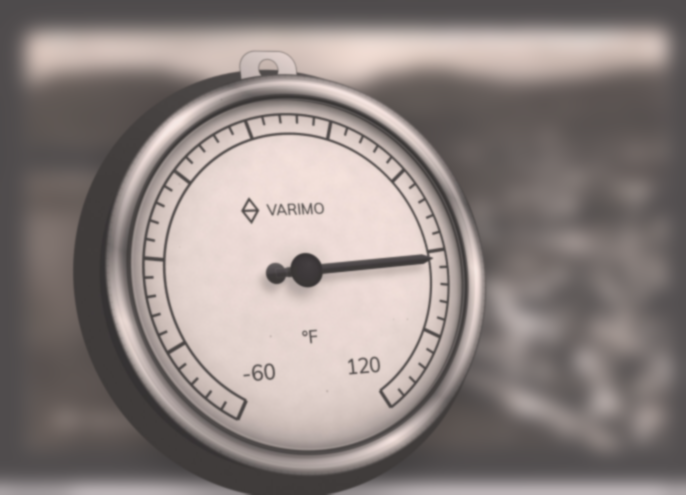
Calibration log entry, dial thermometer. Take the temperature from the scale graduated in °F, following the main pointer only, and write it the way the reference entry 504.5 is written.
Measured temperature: 82
